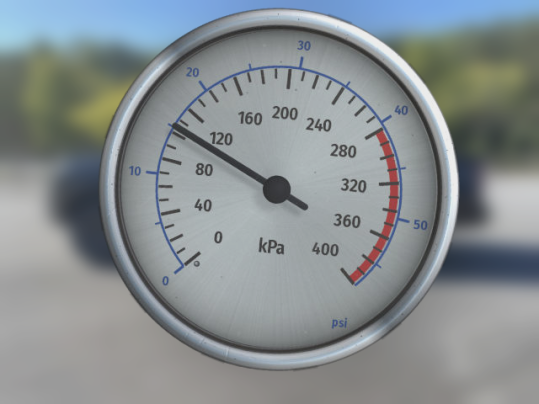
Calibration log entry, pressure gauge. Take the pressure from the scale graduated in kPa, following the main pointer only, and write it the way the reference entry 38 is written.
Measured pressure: 105
